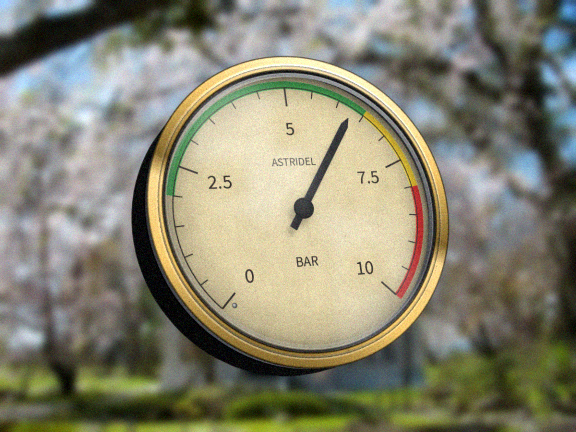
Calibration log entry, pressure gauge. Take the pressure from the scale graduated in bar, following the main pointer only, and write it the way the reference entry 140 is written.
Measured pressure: 6.25
